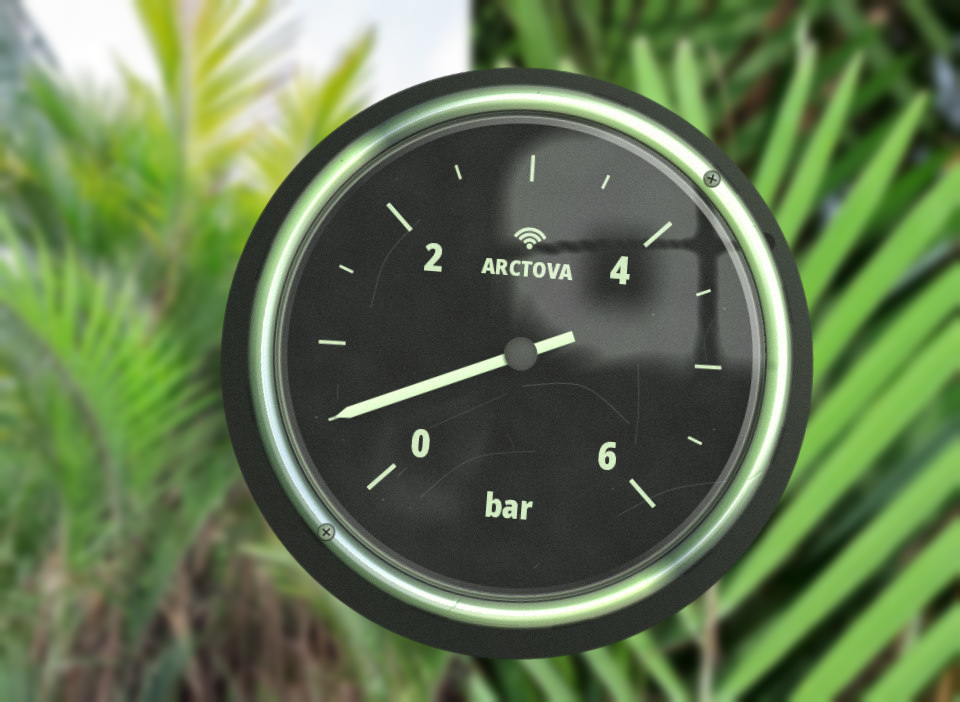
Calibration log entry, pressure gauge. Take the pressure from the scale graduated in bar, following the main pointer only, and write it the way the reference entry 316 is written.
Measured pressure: 0.5
